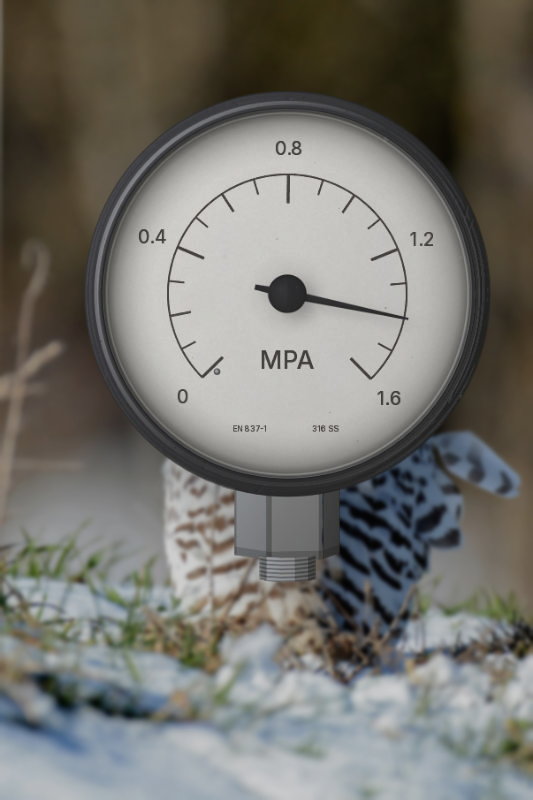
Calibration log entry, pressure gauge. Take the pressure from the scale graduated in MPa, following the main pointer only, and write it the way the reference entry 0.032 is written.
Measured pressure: 1.4
